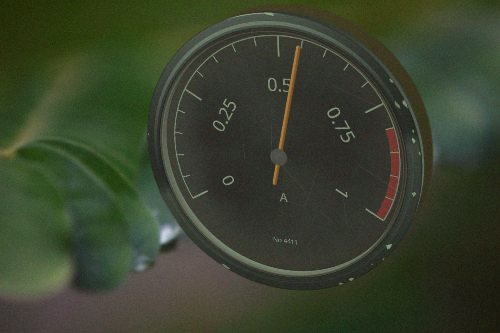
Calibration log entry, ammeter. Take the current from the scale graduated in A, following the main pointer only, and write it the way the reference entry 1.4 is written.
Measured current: 0.55
